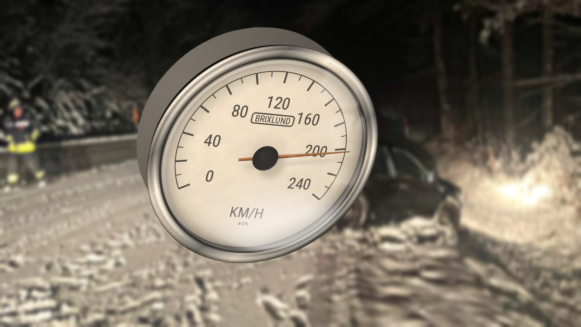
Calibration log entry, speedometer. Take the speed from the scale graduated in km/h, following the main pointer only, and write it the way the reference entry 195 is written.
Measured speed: 200
